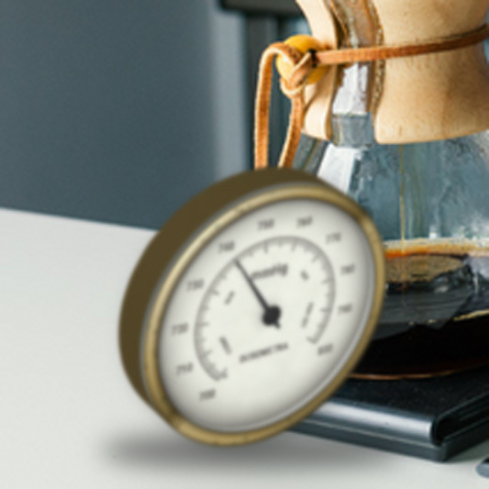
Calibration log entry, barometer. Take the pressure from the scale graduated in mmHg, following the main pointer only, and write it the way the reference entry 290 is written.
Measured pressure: 740
